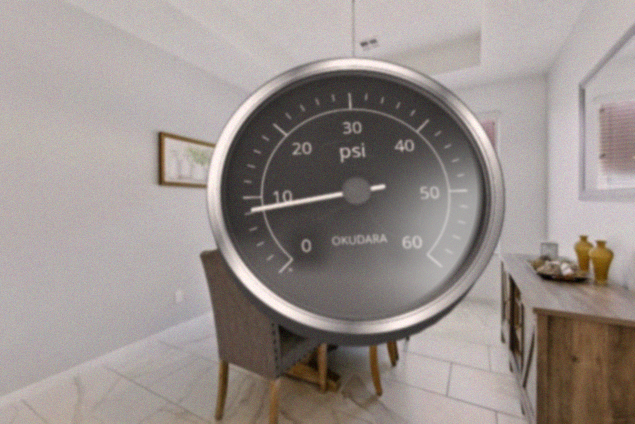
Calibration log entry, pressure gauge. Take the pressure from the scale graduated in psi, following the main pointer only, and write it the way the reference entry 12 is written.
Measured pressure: 8
